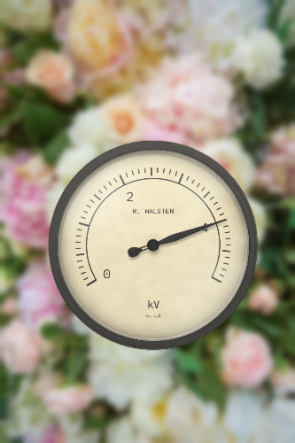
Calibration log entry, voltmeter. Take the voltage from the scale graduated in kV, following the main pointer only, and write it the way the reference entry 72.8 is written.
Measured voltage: 4
